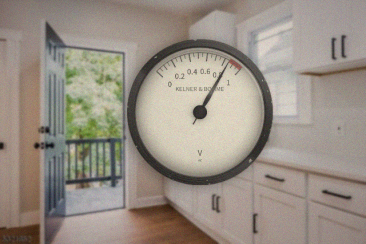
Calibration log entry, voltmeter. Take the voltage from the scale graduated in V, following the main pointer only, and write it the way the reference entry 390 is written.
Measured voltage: 0.85
